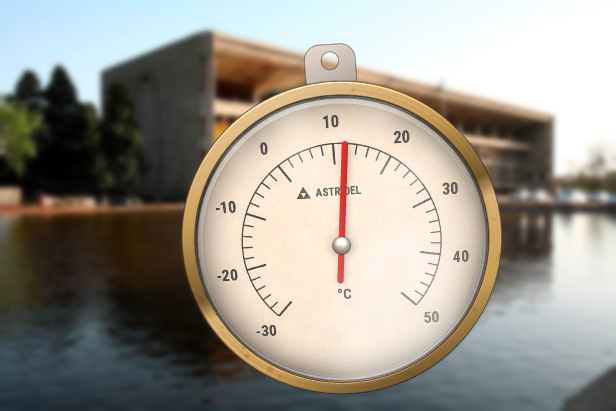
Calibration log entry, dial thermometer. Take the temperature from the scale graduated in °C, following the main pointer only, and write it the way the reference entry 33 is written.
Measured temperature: 12
